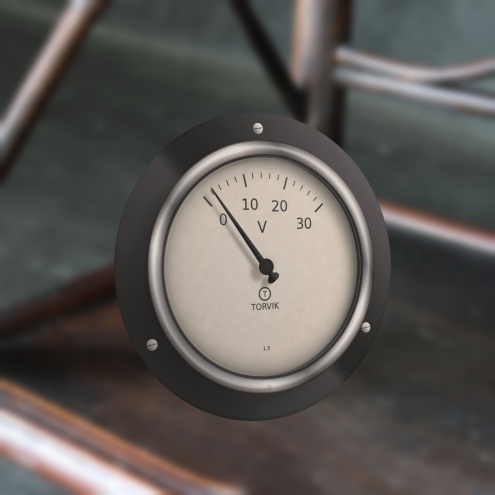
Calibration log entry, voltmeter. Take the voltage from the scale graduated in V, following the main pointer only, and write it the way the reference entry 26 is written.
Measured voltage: 2
